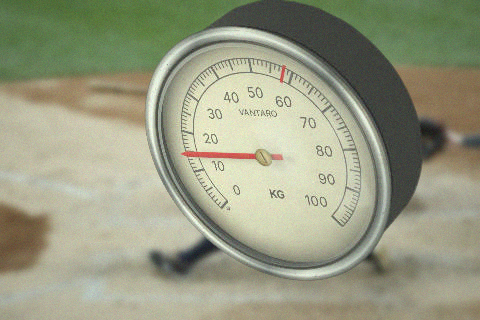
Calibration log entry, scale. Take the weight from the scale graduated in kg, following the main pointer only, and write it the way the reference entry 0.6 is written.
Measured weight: 15
